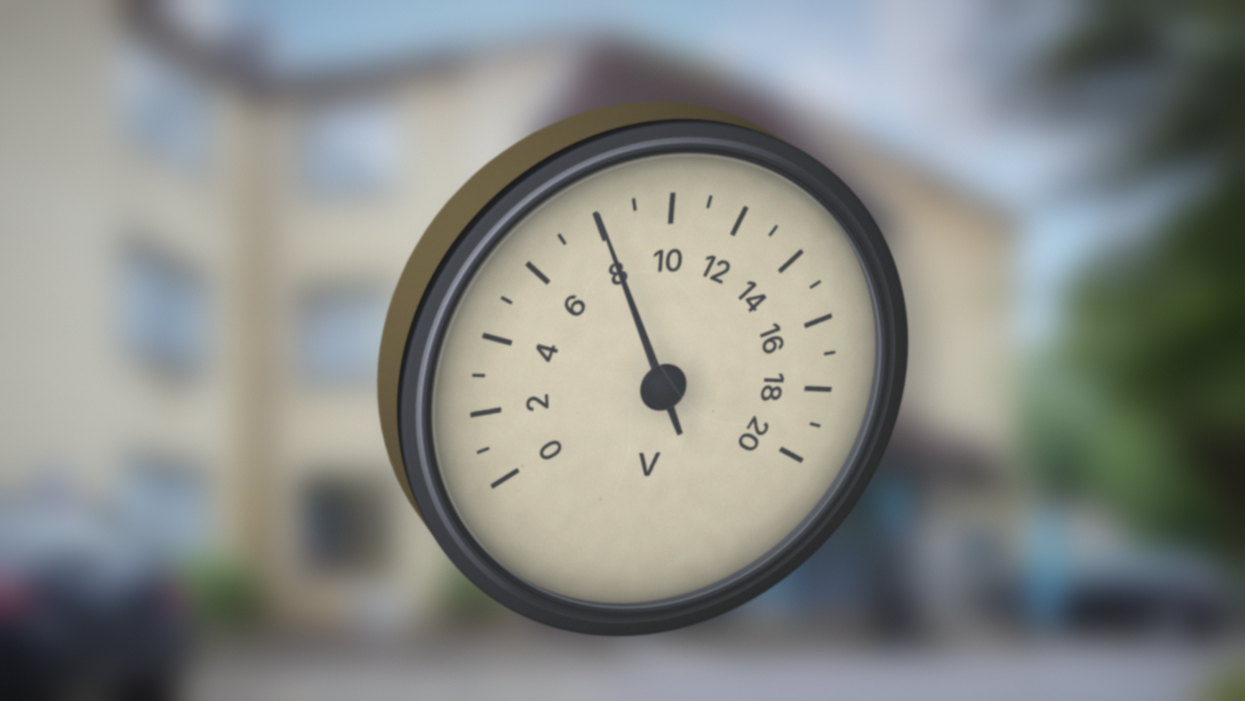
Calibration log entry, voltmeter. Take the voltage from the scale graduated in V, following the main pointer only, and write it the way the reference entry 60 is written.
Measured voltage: 8
